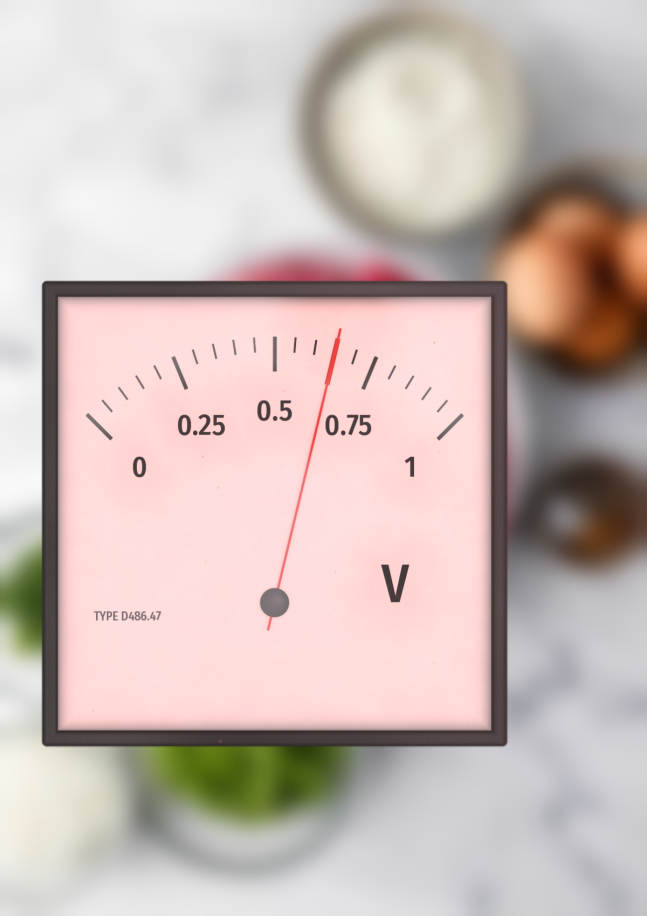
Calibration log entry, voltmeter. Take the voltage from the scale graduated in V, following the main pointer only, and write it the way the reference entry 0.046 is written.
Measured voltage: 0.65
